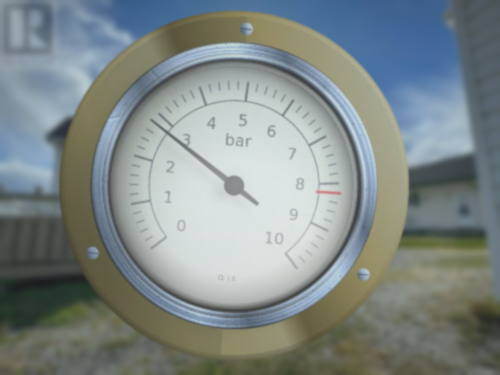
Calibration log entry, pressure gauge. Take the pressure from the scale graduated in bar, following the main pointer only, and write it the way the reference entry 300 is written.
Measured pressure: 2.8
